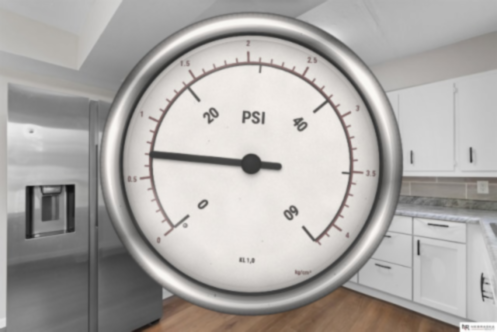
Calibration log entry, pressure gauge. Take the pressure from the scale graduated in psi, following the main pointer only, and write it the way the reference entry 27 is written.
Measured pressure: 10
